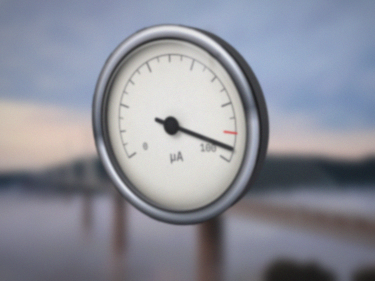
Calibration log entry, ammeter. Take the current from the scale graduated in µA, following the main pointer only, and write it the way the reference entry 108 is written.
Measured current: 95
